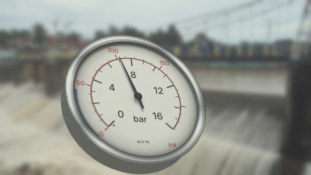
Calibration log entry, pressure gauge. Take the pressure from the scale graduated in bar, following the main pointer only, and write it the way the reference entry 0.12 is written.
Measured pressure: 7
